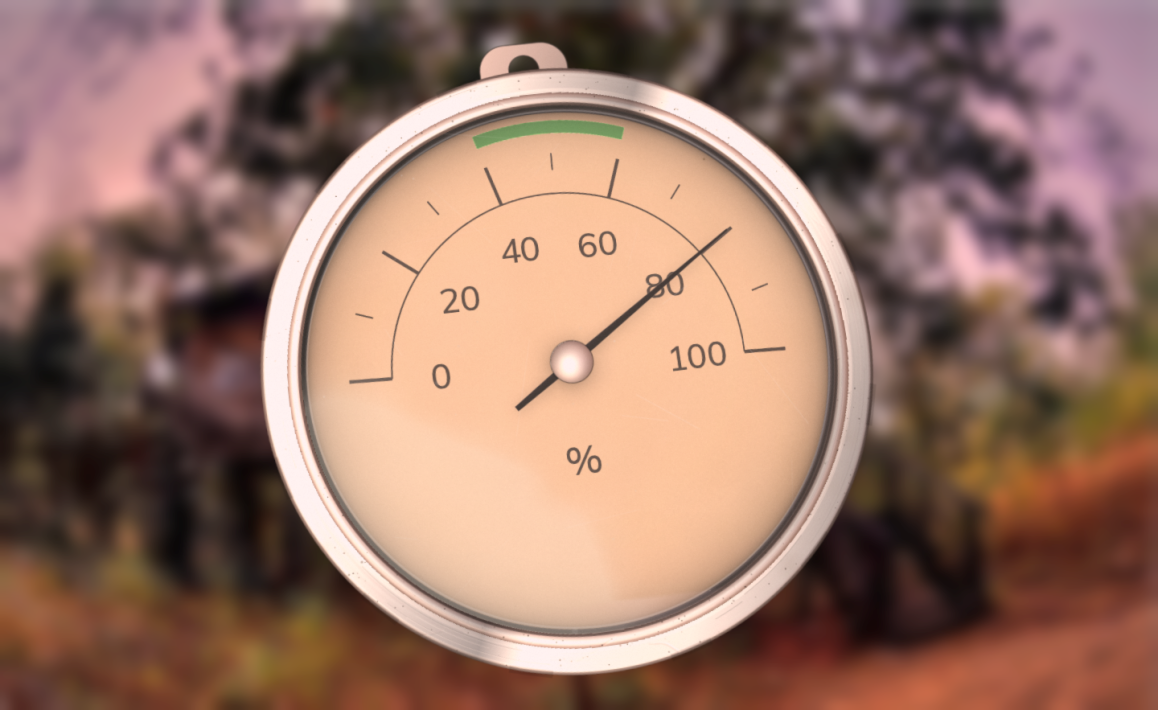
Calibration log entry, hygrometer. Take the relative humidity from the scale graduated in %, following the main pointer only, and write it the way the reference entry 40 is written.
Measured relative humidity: 80
